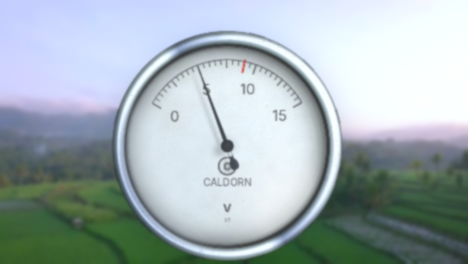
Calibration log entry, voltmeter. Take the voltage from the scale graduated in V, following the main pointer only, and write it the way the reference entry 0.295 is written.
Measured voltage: 5
